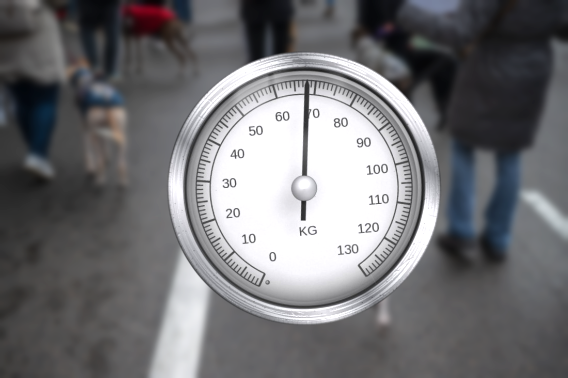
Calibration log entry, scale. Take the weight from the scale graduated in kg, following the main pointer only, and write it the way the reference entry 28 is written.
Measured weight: 68
